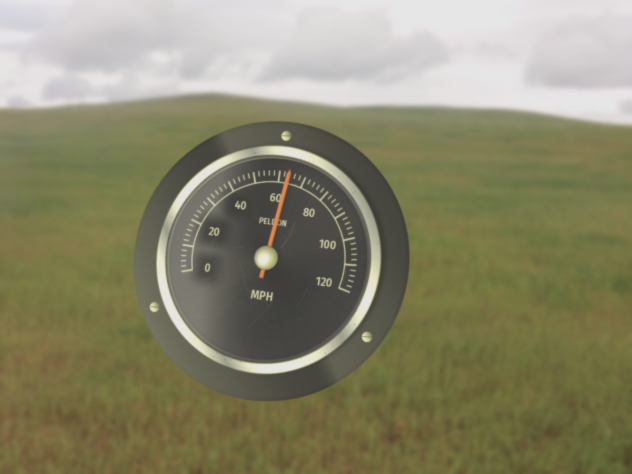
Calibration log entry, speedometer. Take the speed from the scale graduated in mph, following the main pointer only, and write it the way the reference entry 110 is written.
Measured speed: 64
